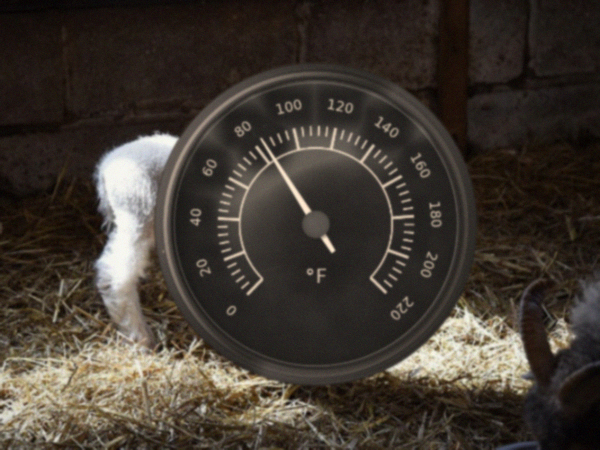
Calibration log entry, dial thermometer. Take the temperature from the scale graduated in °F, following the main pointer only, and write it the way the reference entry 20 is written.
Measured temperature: 84
